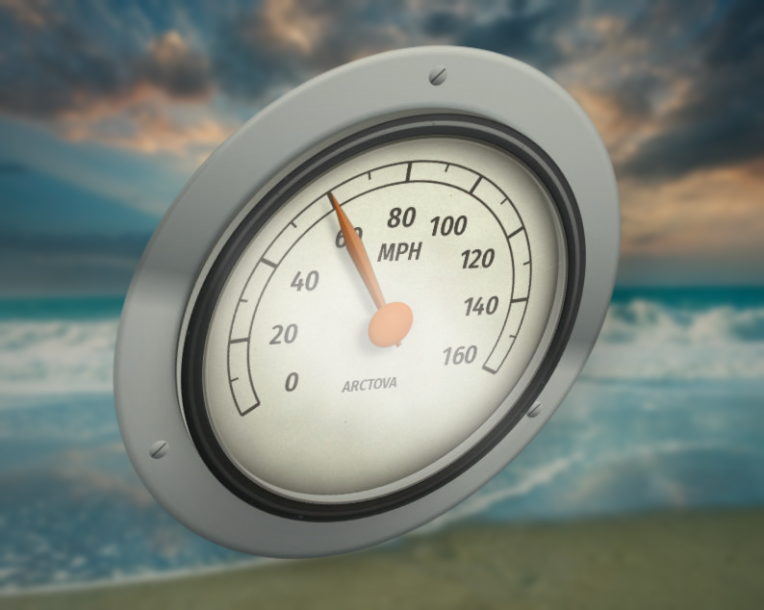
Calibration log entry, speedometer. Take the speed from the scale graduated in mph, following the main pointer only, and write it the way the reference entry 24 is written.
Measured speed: 60
